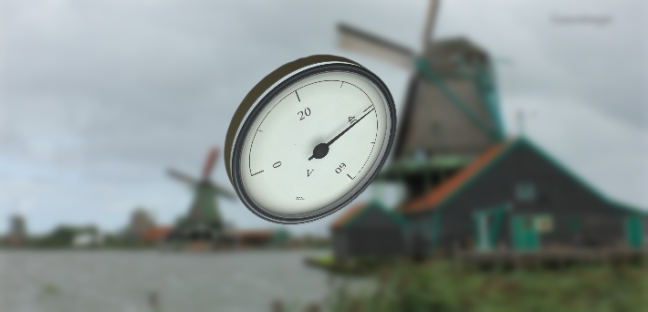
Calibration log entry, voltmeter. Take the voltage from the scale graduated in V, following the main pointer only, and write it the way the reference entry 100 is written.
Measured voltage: 40
